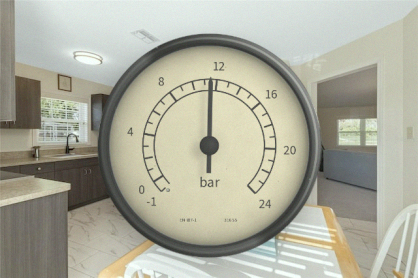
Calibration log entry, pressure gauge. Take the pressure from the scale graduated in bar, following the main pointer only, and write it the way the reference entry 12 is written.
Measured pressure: 11.5
